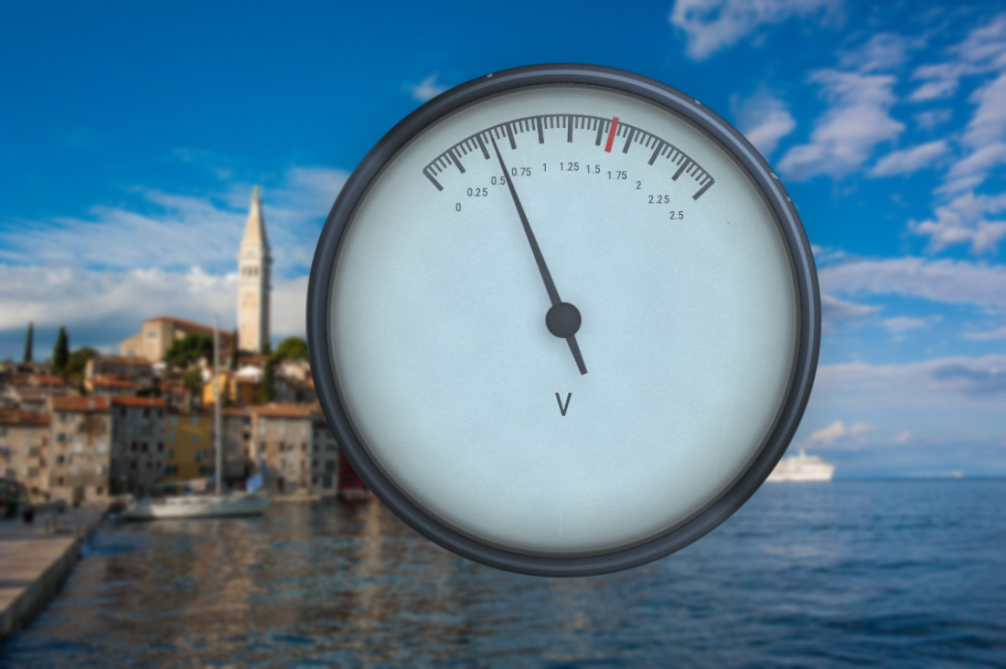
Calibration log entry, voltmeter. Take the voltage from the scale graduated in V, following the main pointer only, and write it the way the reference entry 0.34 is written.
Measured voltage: 0.6
